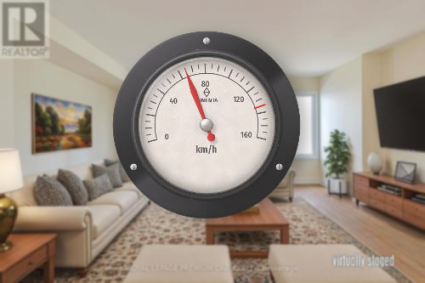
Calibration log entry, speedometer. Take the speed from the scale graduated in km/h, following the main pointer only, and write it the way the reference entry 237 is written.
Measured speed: 65
